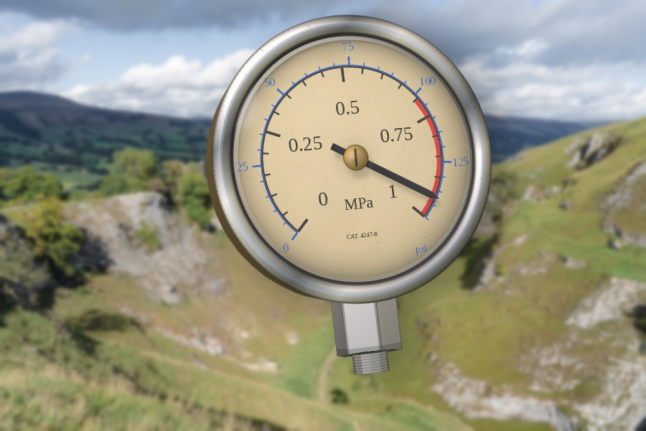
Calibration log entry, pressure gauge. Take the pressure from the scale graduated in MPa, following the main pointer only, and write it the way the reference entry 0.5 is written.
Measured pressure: 0.95
